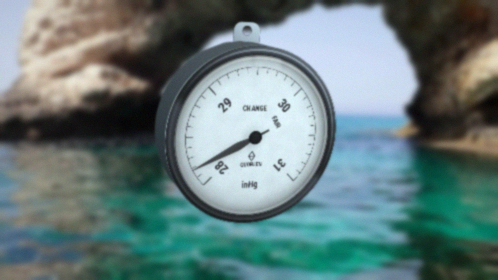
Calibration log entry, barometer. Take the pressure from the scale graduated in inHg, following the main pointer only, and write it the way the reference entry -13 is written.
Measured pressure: 28.2
